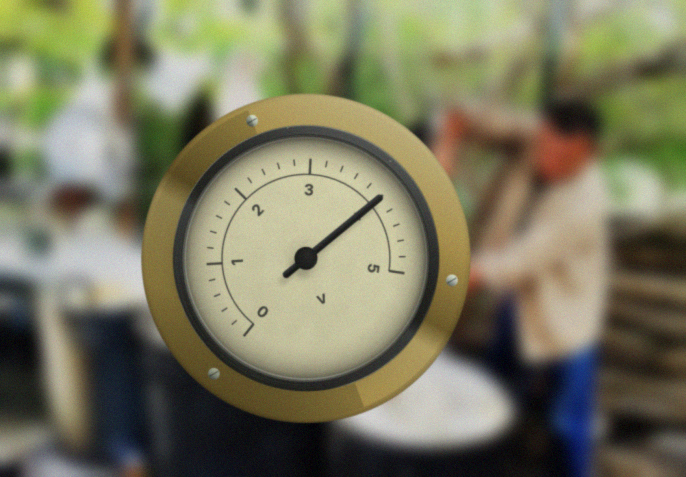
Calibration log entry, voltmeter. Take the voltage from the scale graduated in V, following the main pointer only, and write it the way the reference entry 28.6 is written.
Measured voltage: 4
